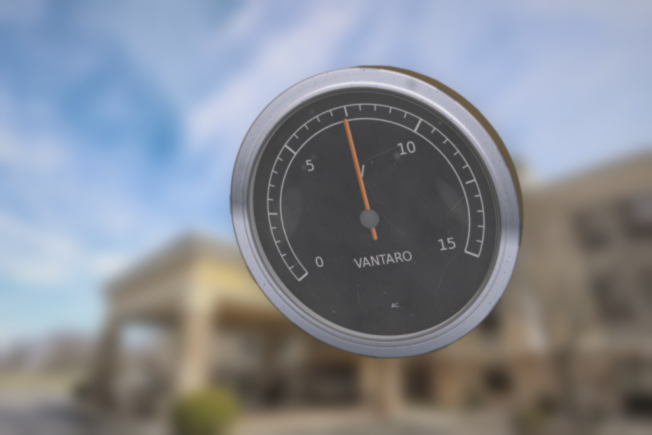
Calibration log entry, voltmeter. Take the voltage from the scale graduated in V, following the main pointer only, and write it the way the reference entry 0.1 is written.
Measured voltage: 7.5
